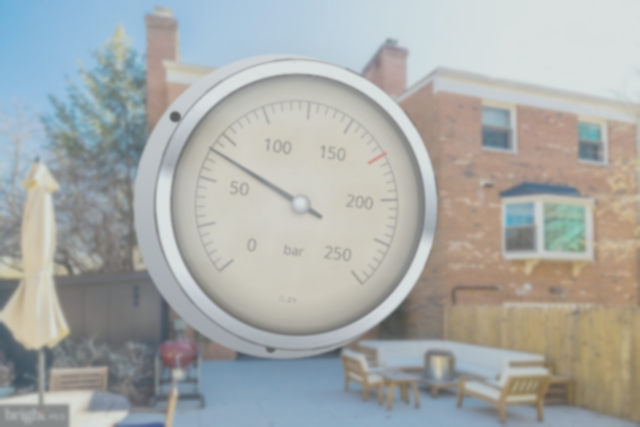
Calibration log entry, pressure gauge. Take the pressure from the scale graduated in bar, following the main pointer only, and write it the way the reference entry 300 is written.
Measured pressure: 65
